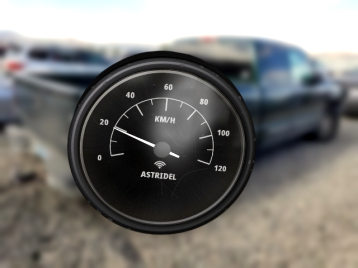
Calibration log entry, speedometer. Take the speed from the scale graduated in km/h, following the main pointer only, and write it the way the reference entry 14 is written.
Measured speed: 20
